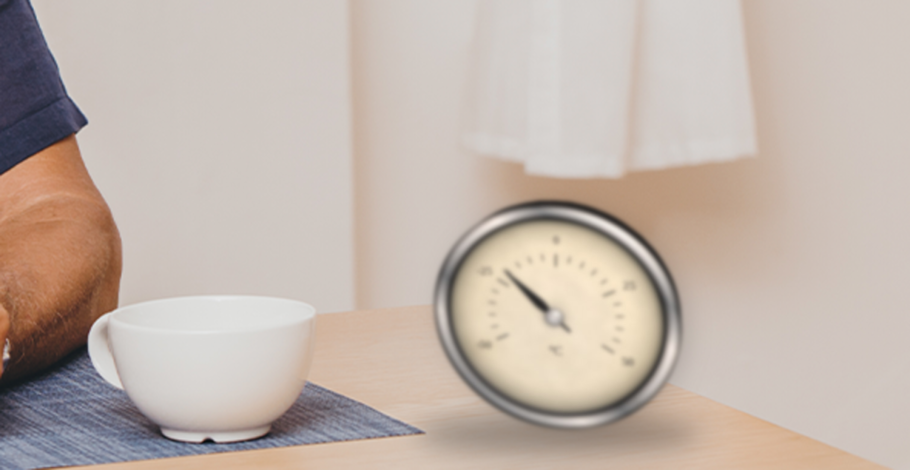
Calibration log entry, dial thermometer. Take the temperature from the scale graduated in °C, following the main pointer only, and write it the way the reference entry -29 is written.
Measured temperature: -20
